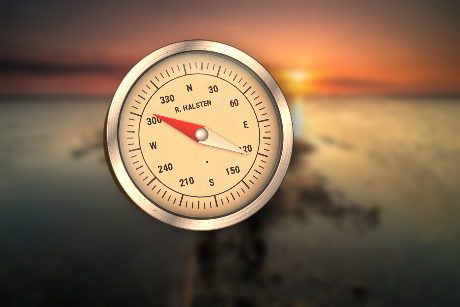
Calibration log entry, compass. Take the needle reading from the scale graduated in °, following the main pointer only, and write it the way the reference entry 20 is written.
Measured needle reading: 305
